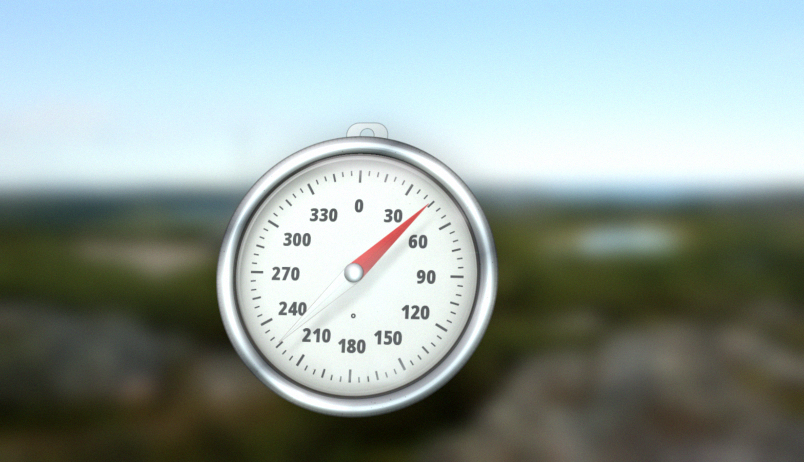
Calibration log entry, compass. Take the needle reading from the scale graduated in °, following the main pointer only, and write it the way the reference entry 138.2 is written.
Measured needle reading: 45
